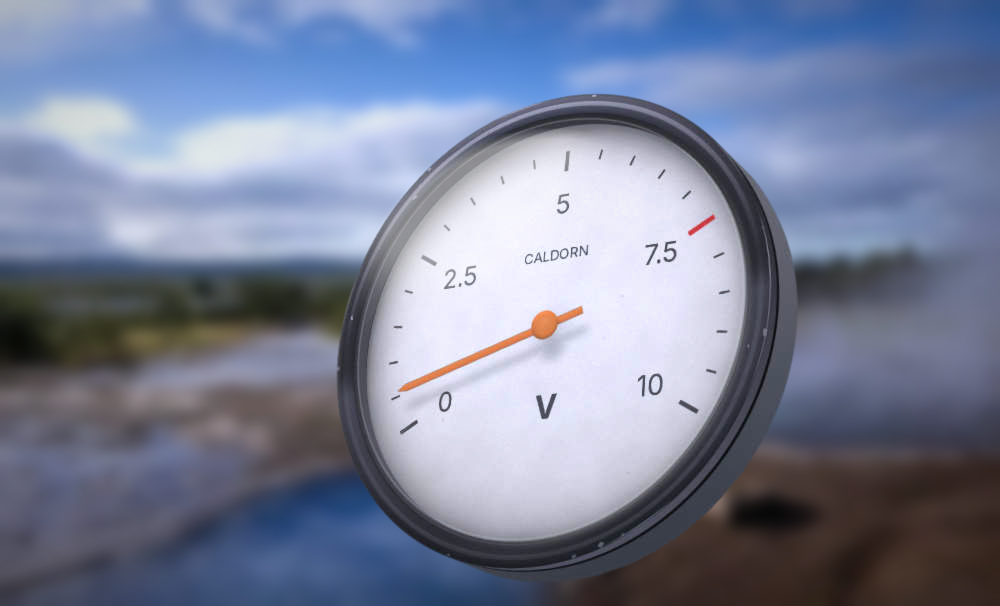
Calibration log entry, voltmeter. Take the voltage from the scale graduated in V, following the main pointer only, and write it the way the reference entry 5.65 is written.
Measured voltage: 0.5
